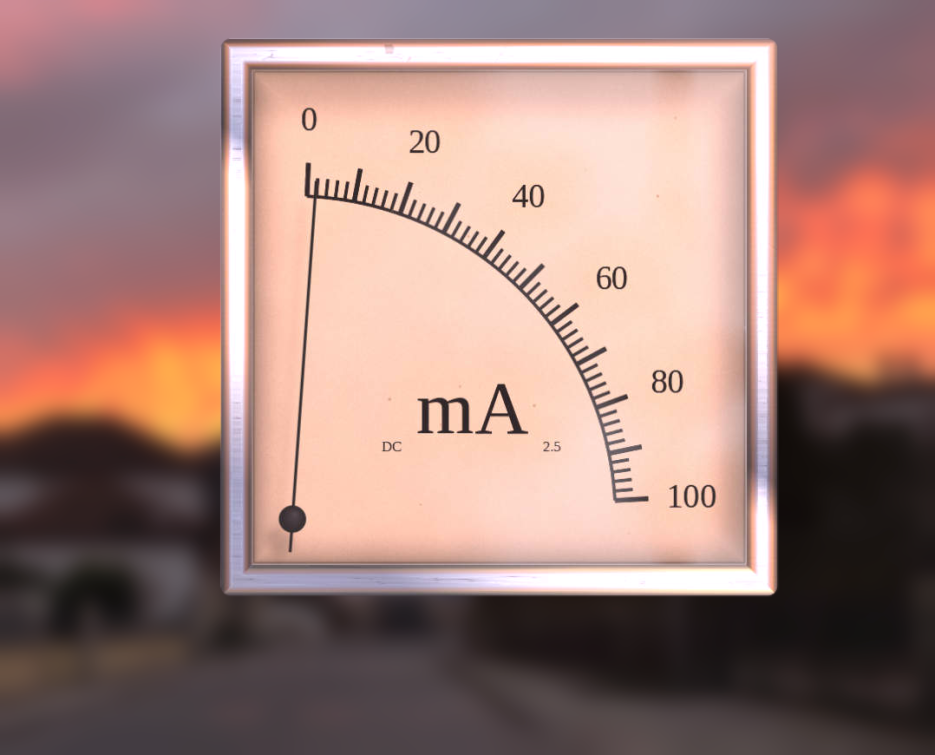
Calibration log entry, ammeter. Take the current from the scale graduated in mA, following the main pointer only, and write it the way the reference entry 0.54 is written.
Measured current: 2
